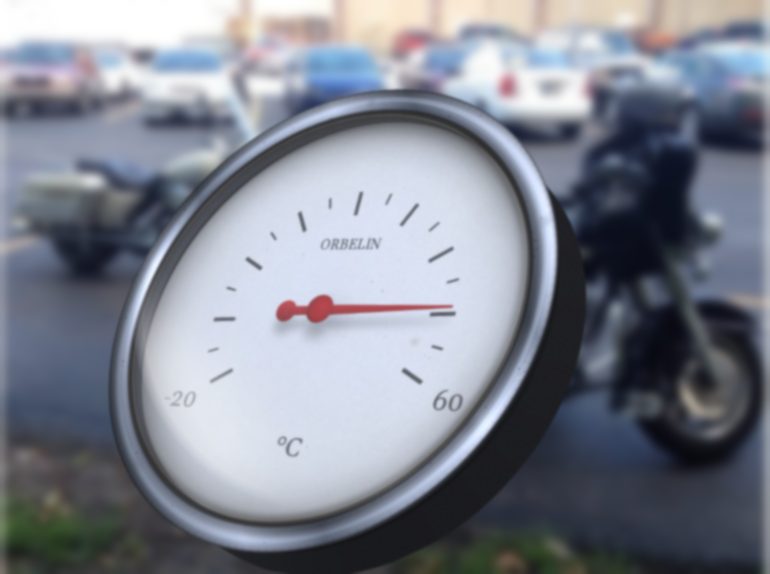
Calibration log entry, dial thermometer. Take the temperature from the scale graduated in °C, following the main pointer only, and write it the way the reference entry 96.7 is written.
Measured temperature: 50
